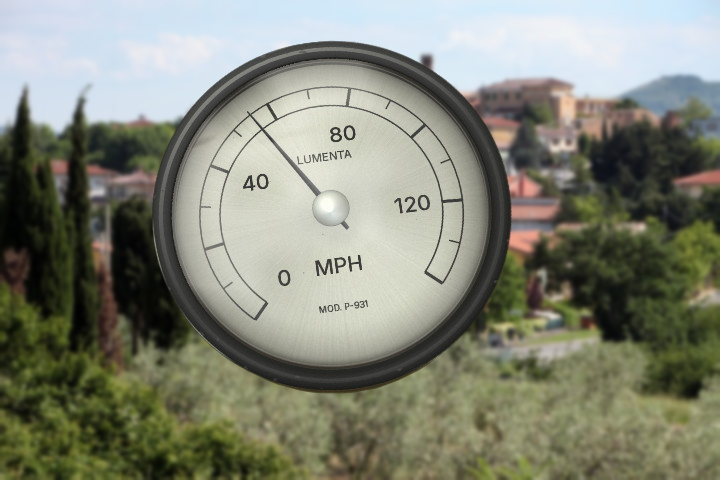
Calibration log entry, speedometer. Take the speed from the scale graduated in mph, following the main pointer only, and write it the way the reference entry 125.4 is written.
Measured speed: 55
